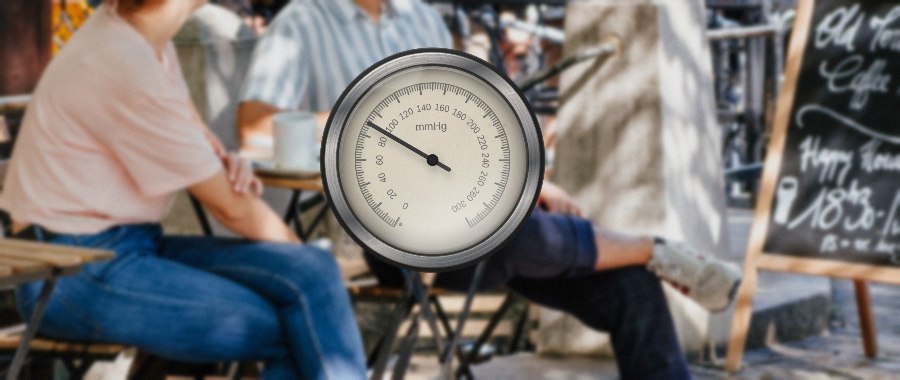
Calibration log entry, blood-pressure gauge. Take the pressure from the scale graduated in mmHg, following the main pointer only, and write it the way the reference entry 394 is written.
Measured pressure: 90
